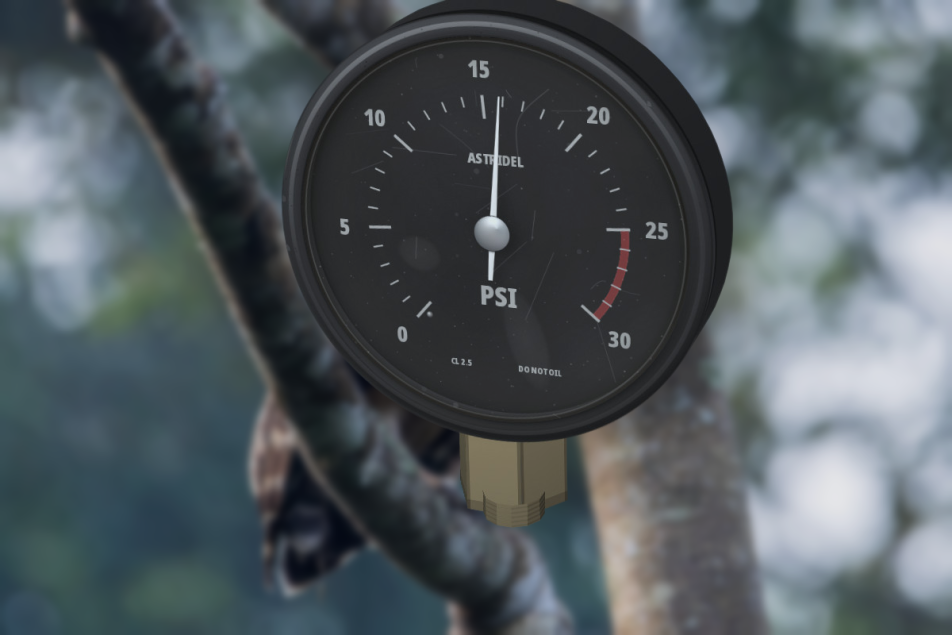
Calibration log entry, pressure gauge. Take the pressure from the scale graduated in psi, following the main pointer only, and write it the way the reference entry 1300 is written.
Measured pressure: 16
